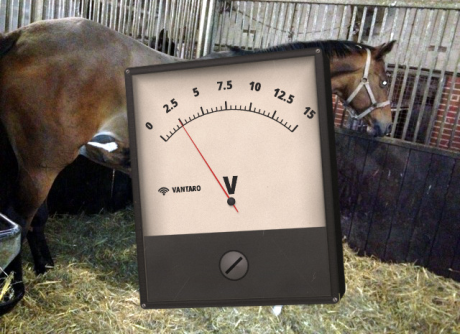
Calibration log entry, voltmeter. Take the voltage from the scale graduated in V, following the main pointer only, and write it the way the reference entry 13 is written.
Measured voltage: 2.5
